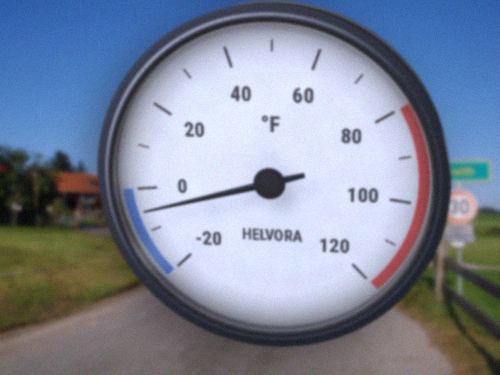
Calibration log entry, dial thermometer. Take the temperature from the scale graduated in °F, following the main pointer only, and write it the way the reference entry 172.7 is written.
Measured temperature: -5
